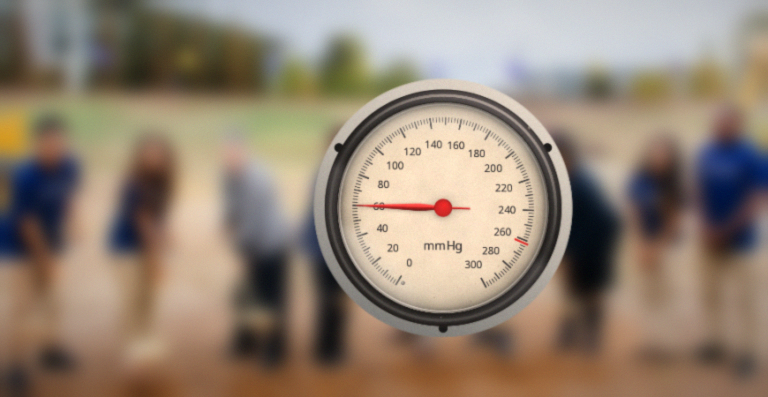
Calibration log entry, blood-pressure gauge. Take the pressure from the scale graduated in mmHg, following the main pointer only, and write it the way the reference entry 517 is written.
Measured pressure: 60
